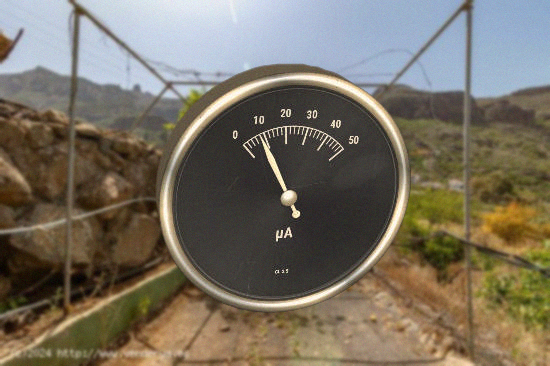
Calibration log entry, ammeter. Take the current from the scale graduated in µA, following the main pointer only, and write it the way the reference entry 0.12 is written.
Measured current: 8
